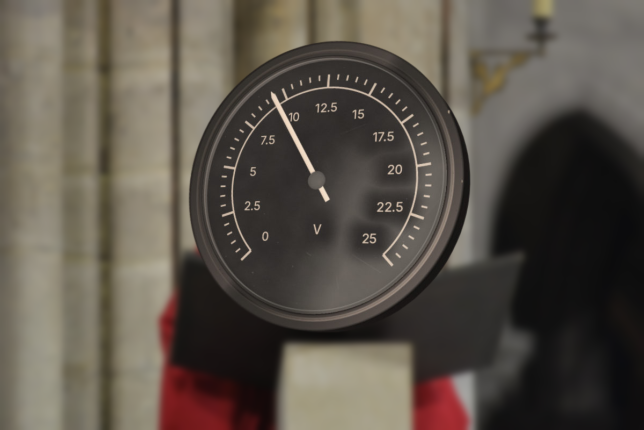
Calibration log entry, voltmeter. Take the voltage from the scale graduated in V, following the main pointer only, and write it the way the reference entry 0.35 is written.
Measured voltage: 9.5
